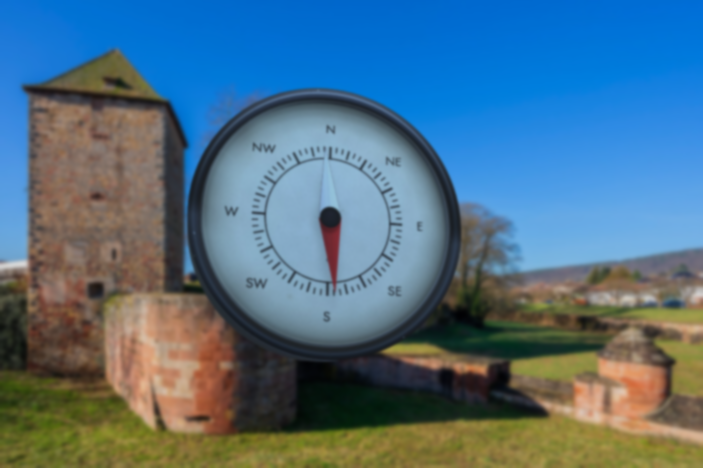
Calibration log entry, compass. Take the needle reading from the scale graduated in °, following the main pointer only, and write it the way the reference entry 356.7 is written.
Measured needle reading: 175
